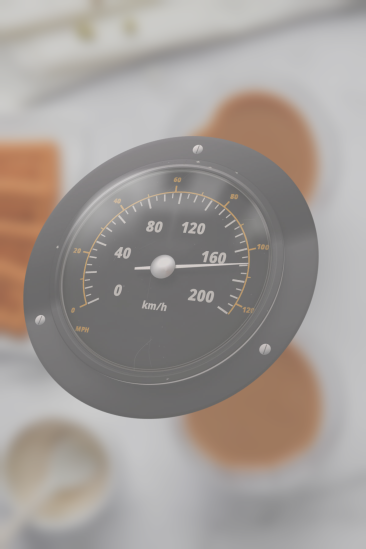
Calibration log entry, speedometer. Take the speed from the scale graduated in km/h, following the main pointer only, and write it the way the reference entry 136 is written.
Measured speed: 170
